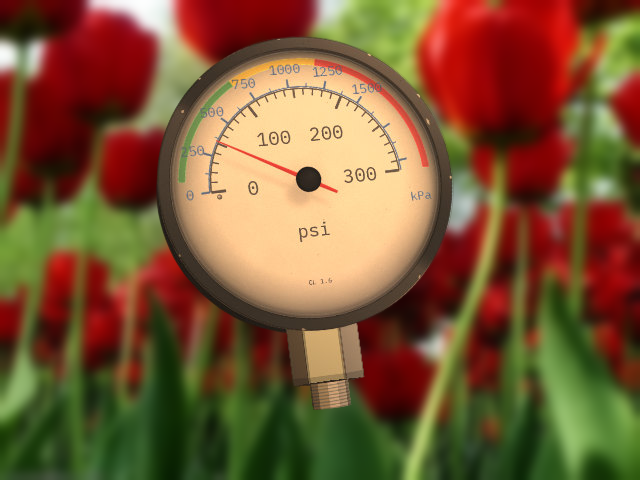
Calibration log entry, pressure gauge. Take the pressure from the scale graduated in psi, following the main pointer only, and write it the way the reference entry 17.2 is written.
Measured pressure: 50
